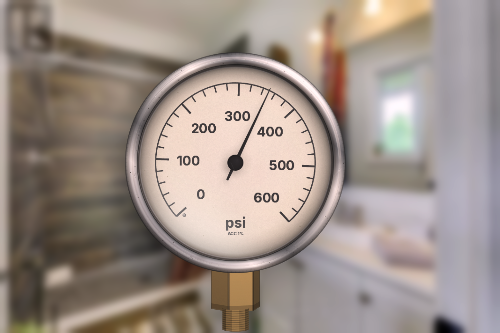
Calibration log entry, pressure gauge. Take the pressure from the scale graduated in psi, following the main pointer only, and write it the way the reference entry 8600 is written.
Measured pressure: 350
